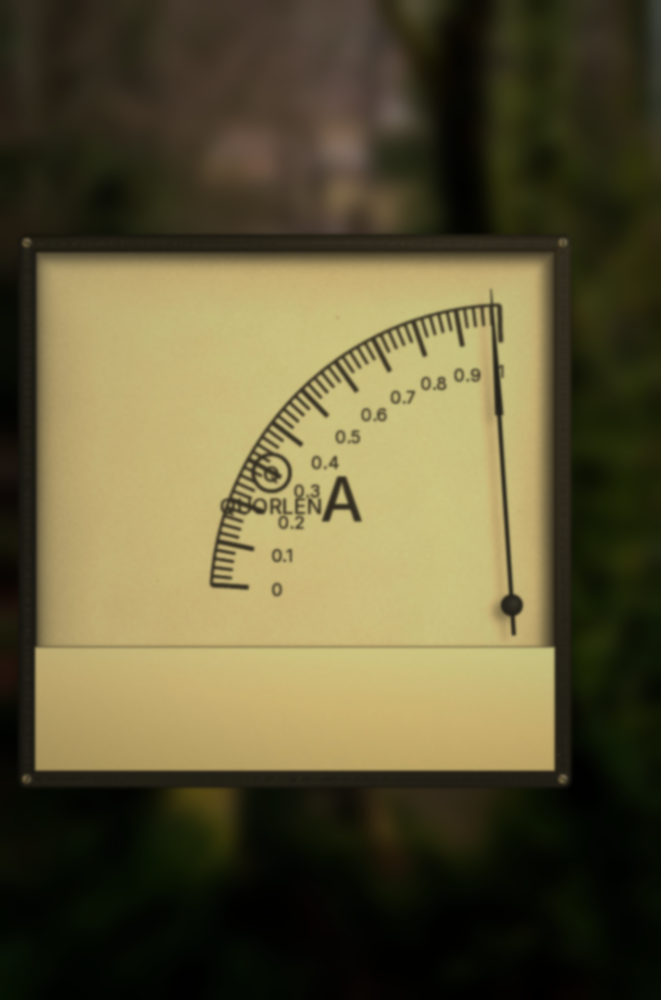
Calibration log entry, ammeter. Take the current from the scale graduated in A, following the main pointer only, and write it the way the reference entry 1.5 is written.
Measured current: 0.98
